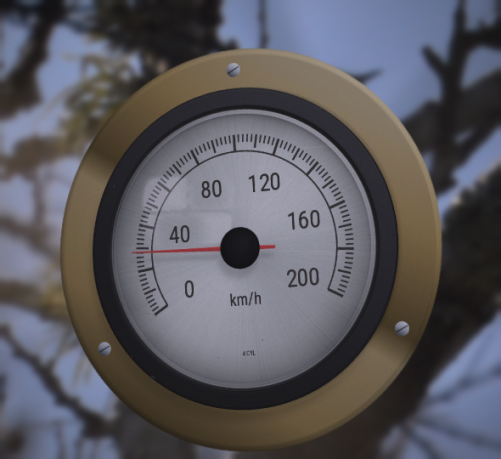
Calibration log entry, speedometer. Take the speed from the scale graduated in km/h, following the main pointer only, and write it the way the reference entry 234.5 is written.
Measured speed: 28
